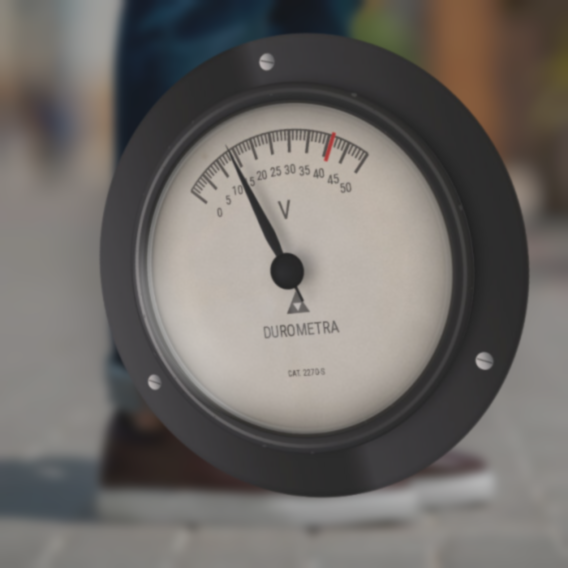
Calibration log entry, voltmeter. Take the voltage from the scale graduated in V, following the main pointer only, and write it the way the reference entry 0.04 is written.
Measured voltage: 15
